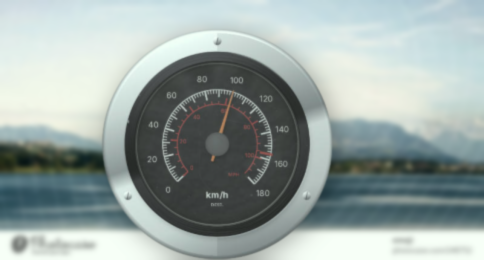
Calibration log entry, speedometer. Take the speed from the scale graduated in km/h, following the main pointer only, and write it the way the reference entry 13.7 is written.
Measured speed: 100
